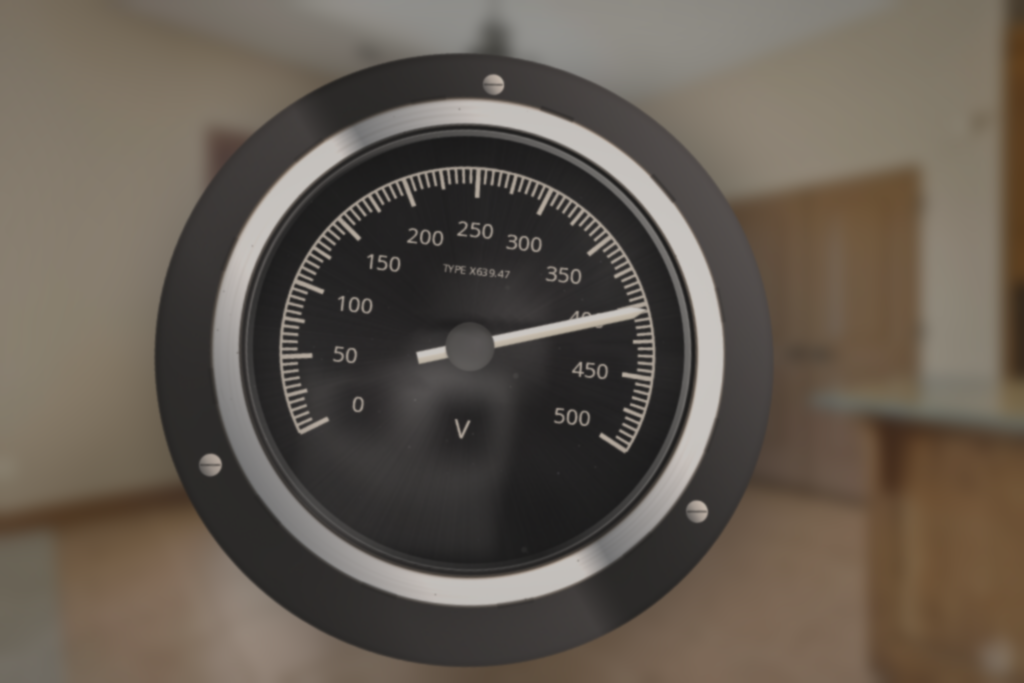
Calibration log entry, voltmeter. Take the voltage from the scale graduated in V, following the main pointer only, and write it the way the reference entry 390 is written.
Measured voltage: 405
